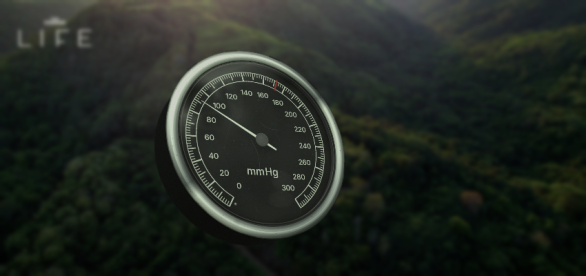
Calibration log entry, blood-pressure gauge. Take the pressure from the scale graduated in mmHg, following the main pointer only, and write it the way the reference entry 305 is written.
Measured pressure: 90
